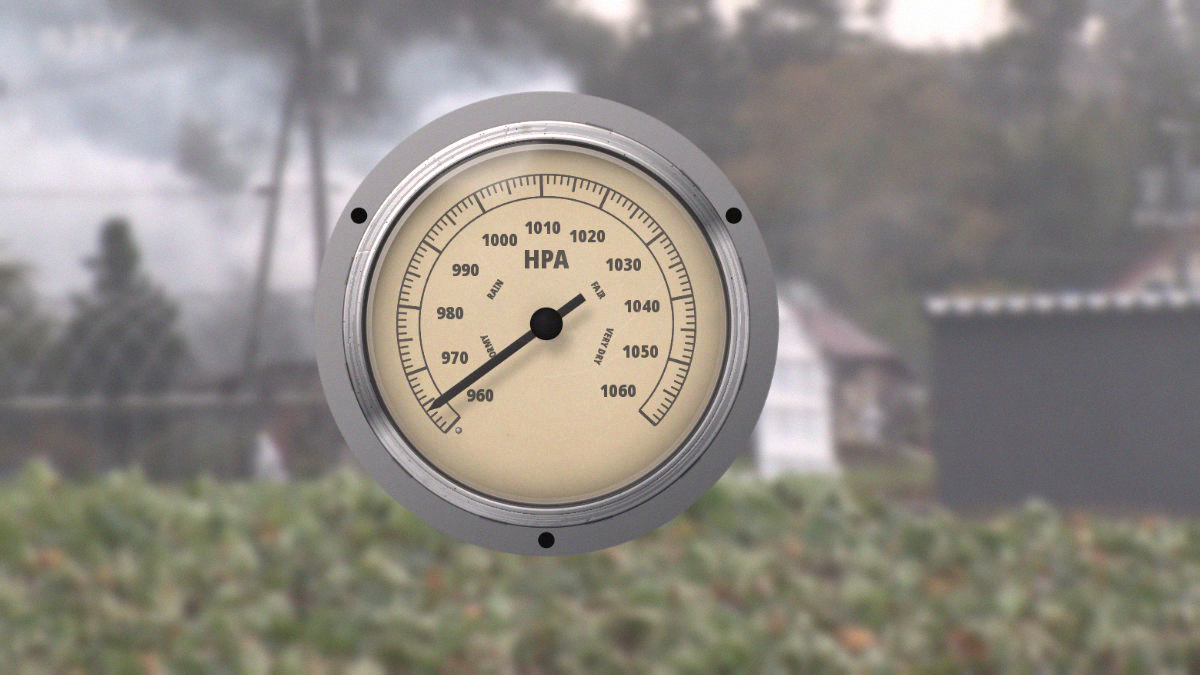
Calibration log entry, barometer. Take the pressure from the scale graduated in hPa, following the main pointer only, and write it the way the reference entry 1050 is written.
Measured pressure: 964
